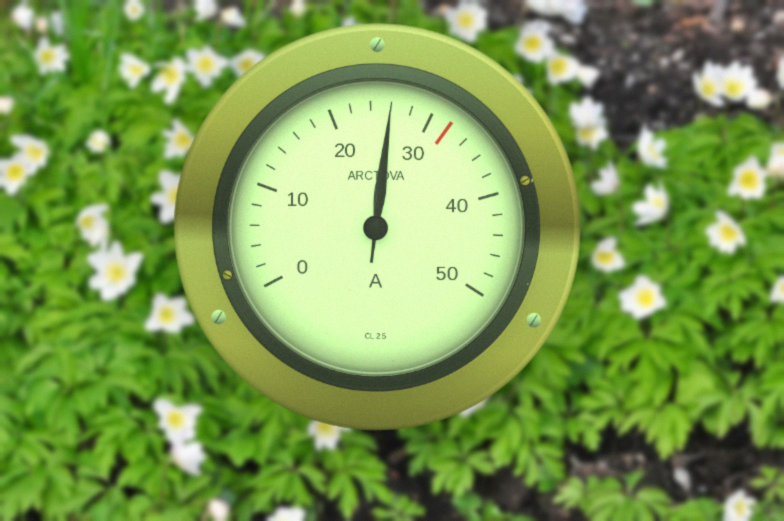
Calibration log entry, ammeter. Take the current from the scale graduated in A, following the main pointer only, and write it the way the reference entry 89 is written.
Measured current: 26
